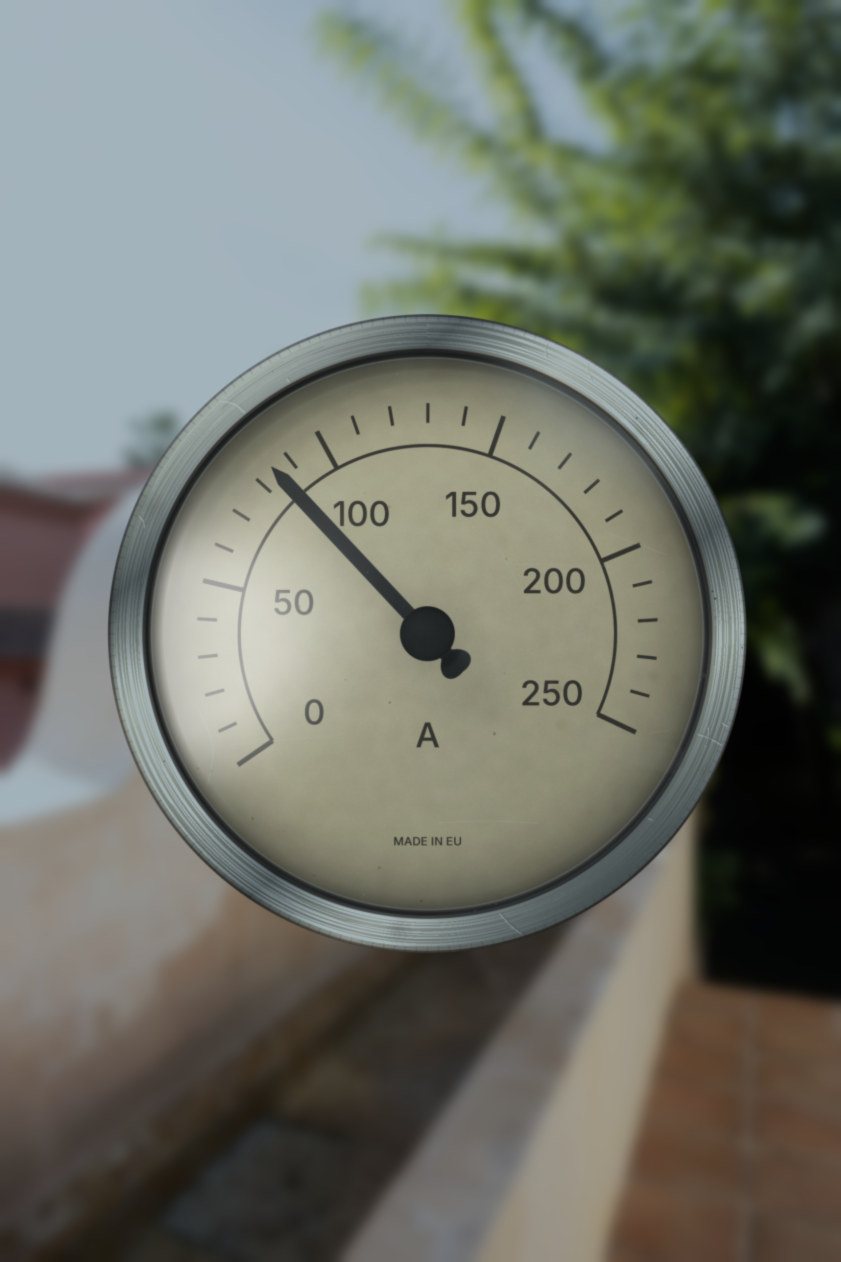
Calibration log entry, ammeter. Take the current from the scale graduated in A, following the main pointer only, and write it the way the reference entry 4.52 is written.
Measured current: 85
